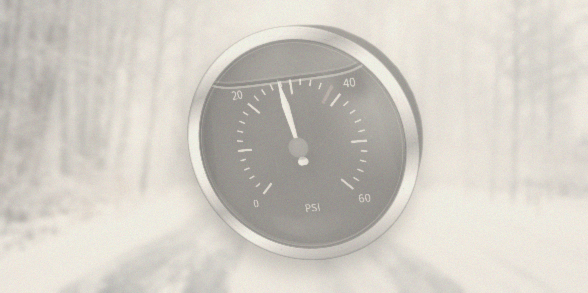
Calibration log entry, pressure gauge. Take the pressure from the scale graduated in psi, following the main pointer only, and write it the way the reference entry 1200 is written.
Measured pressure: 28
